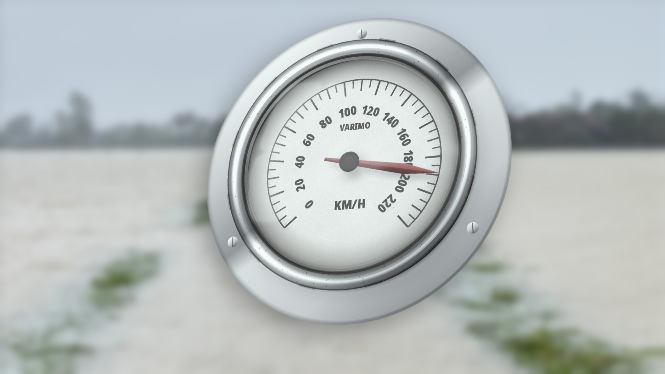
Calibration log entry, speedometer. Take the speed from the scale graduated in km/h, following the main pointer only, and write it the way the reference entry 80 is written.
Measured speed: 190
